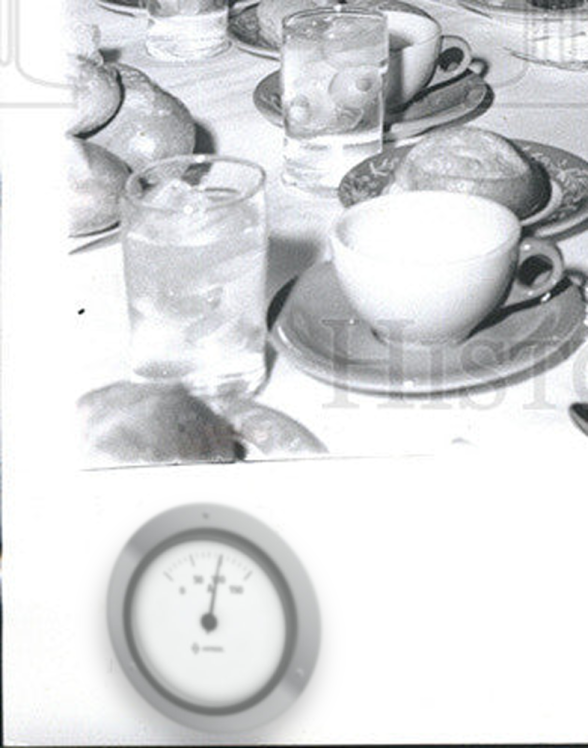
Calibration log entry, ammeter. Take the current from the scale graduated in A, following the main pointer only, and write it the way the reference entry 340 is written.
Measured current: 100
